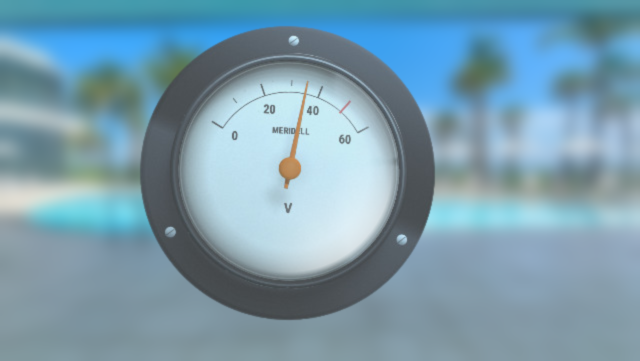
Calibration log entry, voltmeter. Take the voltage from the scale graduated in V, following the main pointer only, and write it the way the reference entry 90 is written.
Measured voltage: 35
